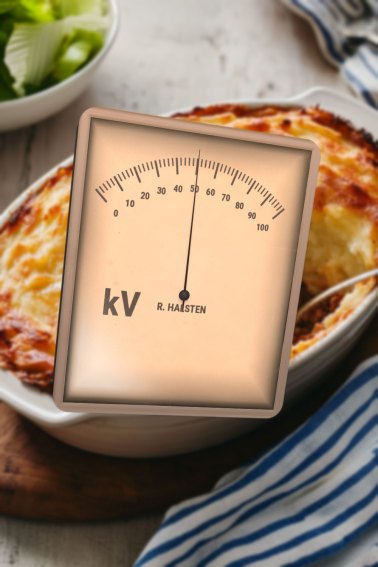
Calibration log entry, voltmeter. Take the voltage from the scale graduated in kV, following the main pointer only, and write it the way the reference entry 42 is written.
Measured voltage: 50
